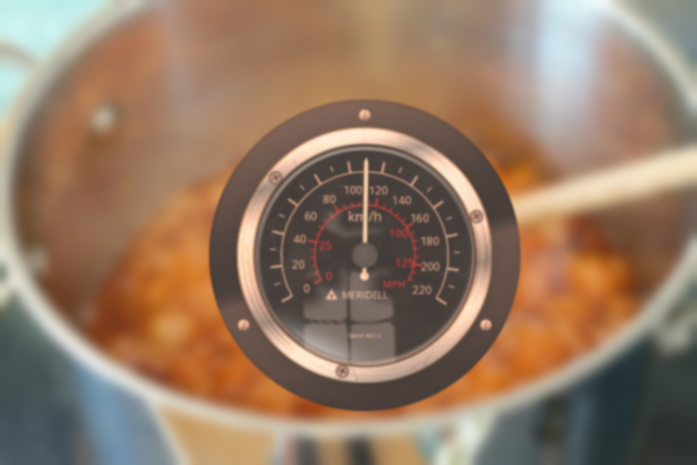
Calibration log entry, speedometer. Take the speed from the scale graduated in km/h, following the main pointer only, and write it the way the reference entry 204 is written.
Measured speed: 110
